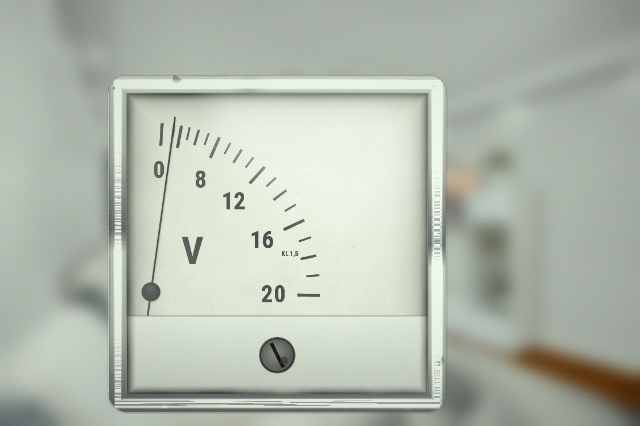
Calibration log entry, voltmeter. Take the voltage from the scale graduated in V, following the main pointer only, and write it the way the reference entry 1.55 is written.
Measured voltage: 3
